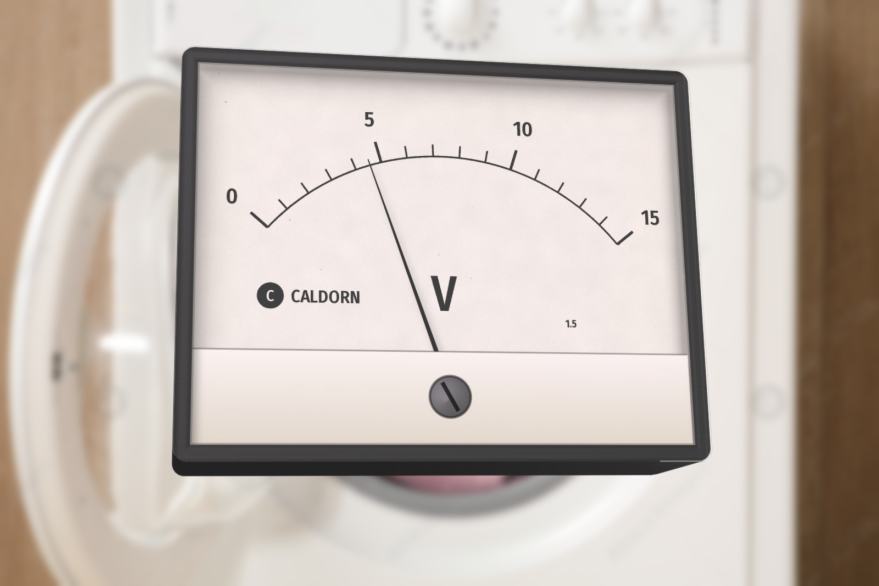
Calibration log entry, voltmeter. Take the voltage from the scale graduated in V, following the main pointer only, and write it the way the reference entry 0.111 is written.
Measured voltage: 4.5
